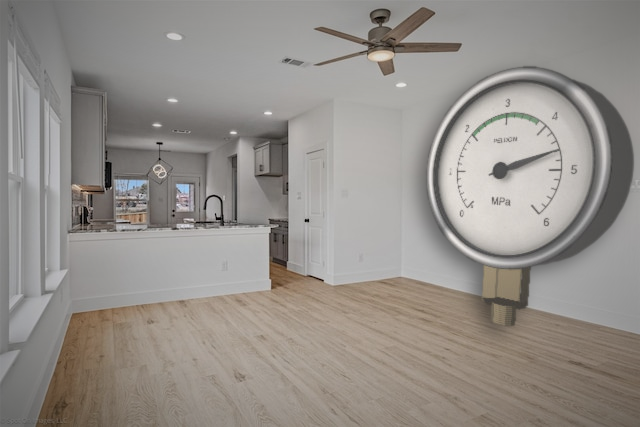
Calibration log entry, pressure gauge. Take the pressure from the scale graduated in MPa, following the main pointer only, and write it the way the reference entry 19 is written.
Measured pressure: 4.6
